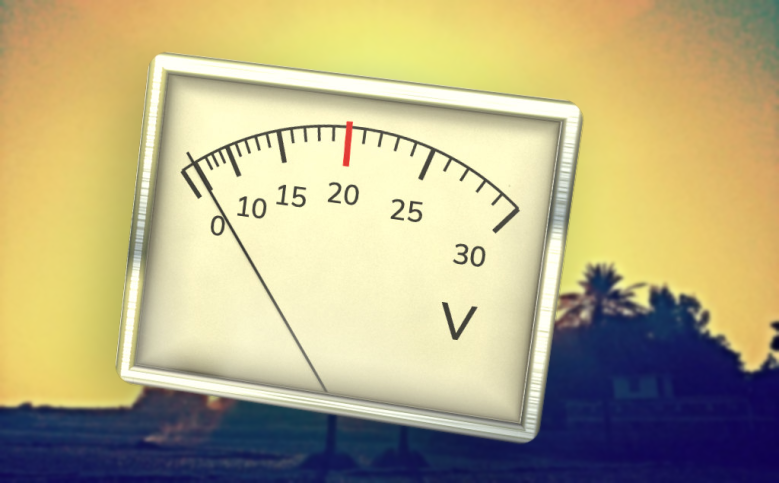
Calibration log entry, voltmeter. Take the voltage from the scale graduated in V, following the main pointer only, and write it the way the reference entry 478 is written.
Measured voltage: 5
